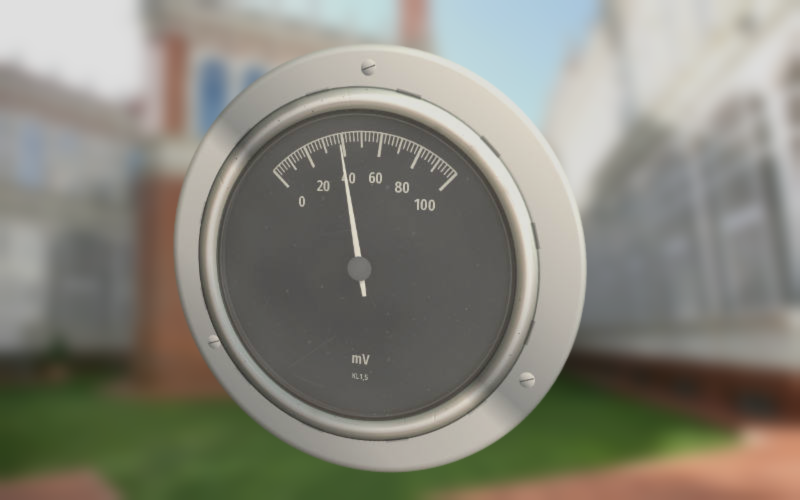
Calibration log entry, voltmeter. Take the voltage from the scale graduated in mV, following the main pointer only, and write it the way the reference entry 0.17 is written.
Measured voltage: 40
